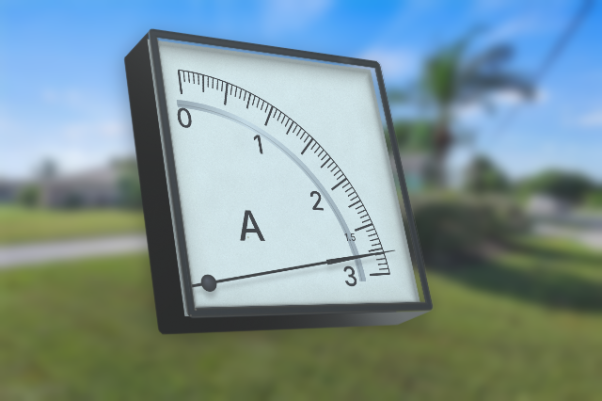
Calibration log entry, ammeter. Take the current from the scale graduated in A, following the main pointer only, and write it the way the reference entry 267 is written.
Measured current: 2.8
